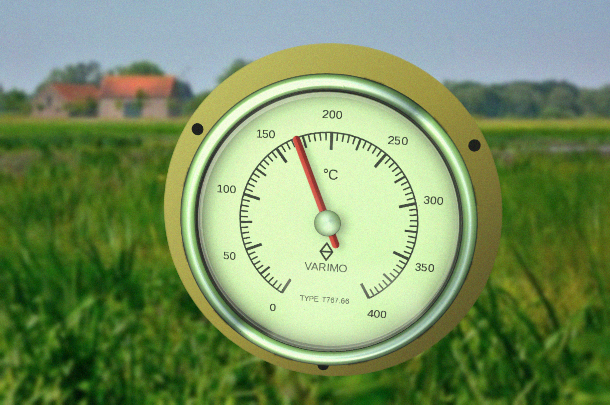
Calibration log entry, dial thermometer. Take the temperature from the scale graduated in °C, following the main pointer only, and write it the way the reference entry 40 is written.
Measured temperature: 170
